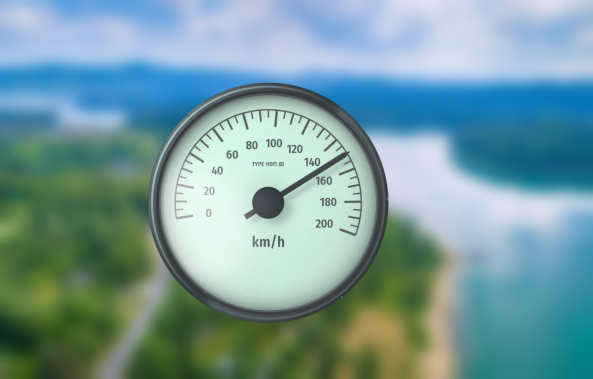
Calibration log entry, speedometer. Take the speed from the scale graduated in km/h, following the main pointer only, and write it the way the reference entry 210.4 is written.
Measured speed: 150
